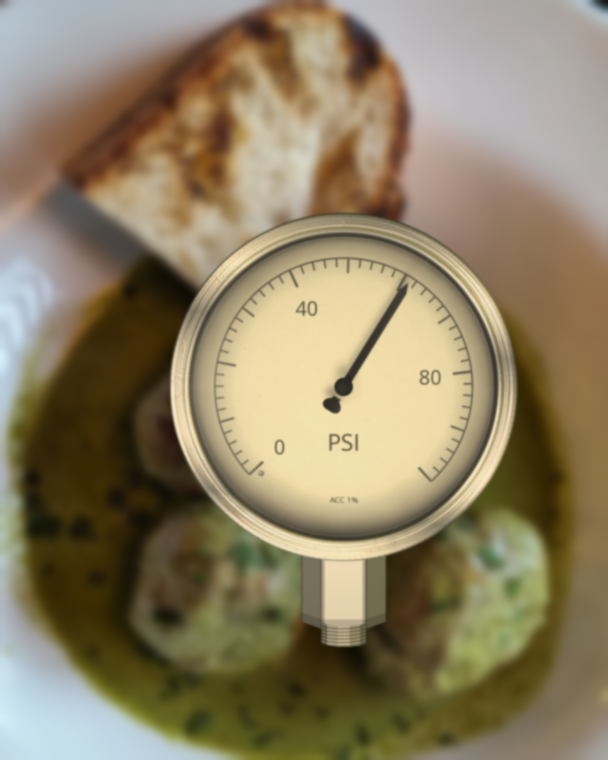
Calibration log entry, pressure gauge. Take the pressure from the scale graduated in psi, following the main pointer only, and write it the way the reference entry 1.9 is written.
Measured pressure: 61
